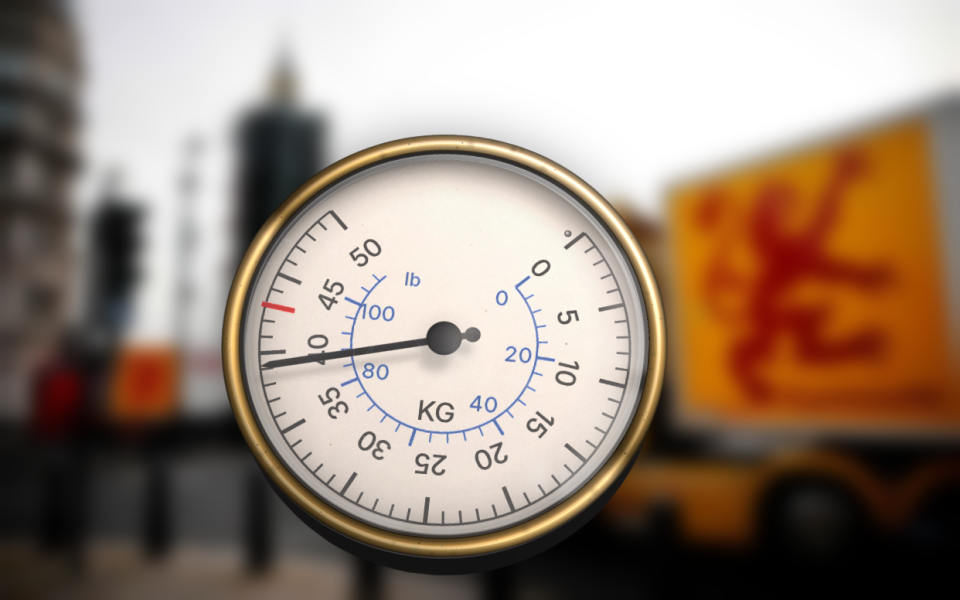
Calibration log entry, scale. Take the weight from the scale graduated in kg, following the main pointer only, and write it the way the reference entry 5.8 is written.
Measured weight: 39
